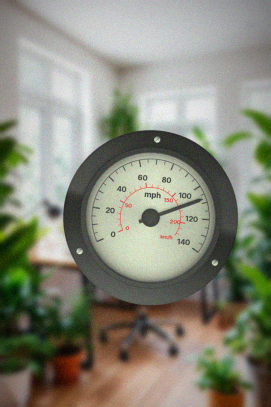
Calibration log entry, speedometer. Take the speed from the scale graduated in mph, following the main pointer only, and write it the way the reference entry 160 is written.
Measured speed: 107.5
